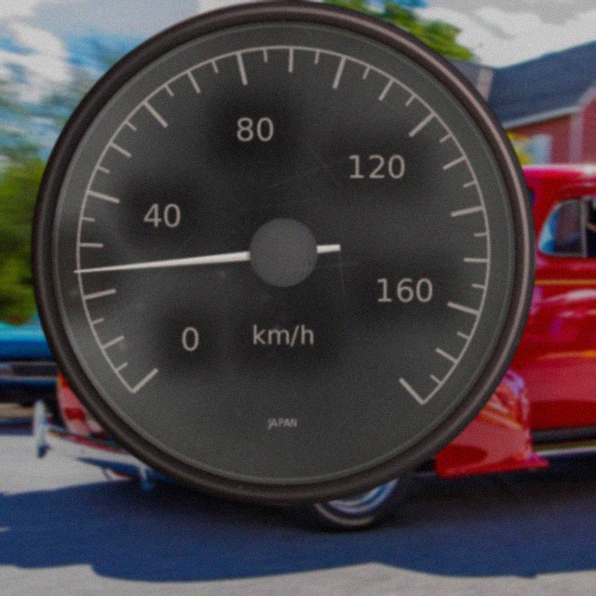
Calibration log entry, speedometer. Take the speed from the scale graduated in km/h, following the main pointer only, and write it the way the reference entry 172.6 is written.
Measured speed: 25
